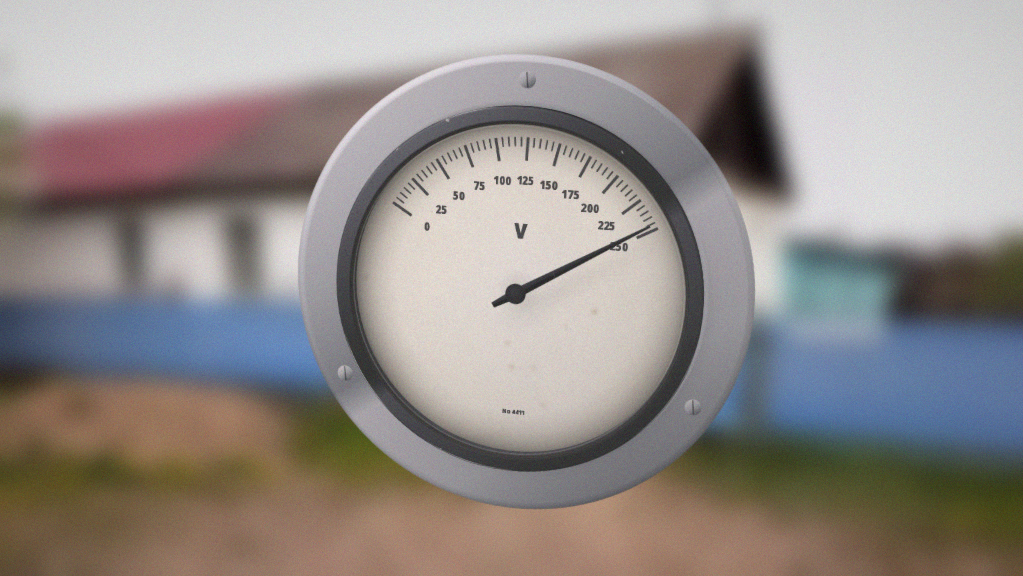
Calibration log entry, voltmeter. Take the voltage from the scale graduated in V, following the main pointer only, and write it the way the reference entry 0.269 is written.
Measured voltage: 245
